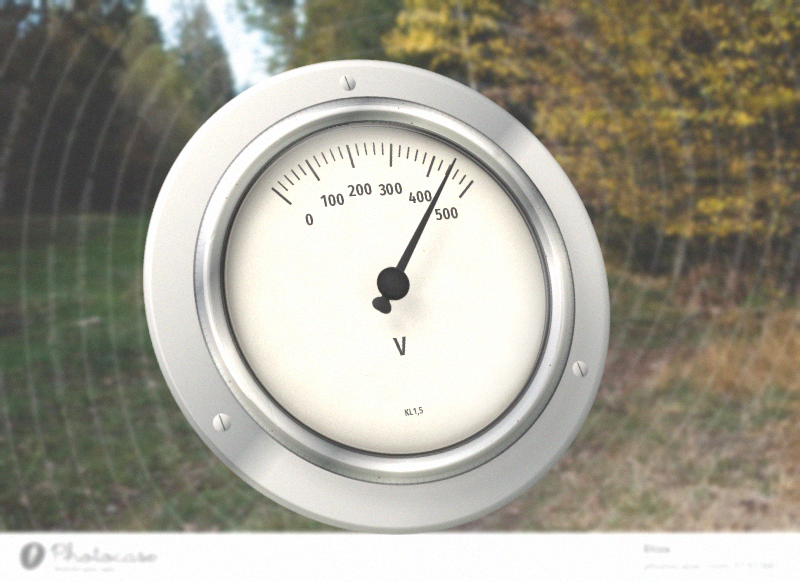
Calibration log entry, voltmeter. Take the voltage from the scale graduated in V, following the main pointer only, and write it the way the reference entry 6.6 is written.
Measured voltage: 440
